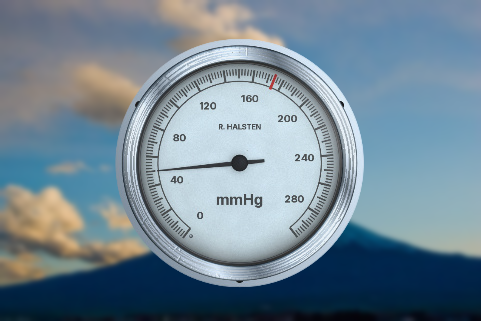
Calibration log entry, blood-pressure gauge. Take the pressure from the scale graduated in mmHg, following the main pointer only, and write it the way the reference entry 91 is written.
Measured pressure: 50
